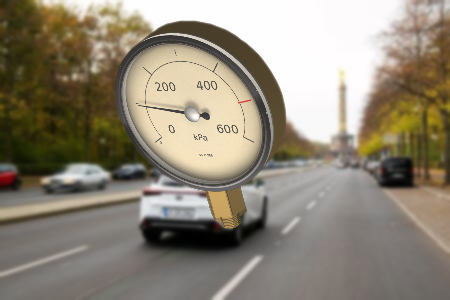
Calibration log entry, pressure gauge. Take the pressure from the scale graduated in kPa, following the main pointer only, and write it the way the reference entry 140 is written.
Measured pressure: 100
